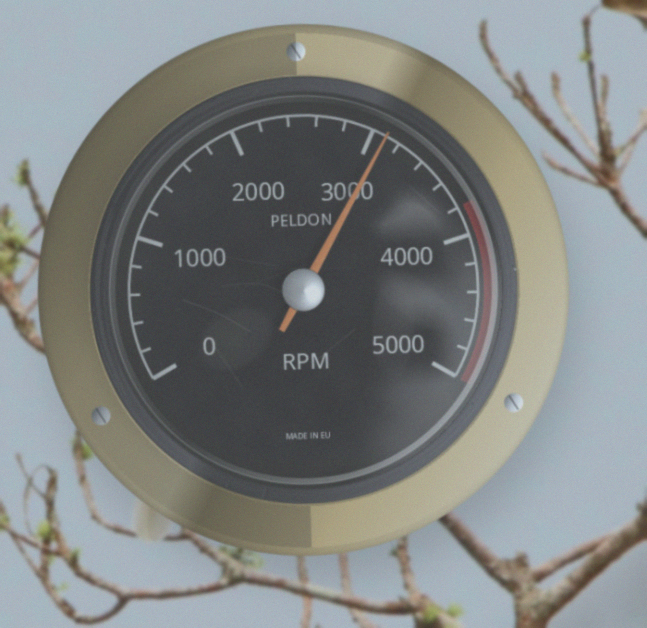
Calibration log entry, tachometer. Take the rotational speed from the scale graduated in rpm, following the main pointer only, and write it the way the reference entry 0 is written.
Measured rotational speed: 3100
